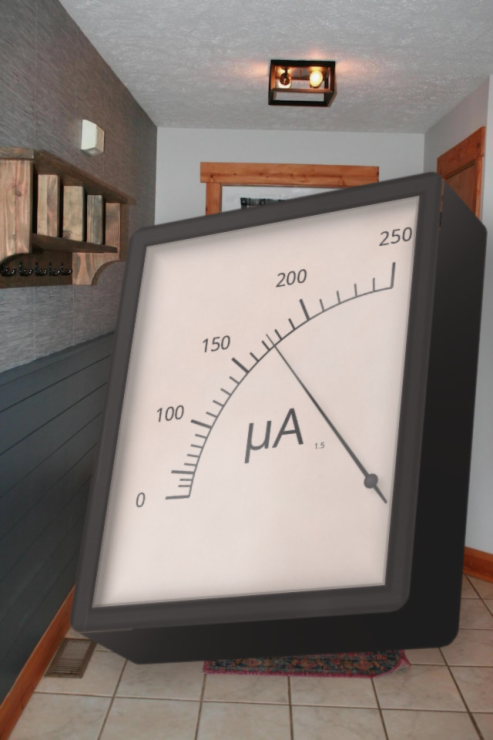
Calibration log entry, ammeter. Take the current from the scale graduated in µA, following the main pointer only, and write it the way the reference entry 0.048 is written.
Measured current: 175
